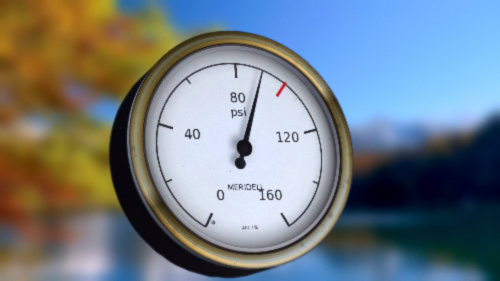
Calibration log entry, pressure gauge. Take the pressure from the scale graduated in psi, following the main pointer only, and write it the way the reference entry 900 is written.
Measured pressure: 90
